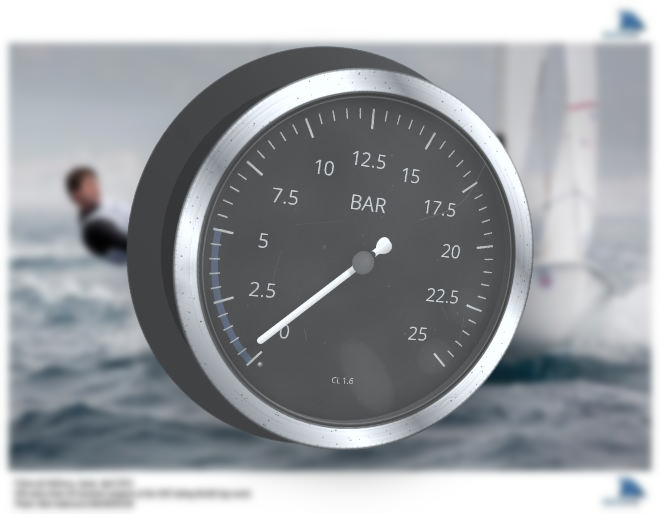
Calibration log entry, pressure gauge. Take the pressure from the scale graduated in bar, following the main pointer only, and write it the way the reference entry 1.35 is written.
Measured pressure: 0.5
